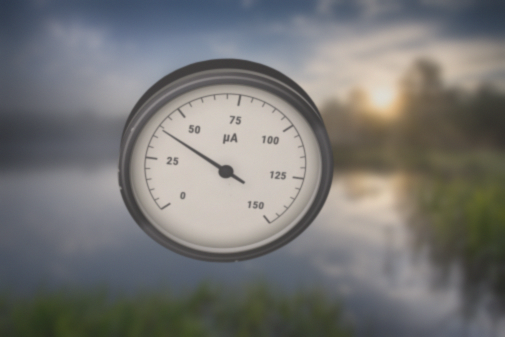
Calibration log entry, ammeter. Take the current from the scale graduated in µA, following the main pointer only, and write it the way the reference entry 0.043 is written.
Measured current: 40
